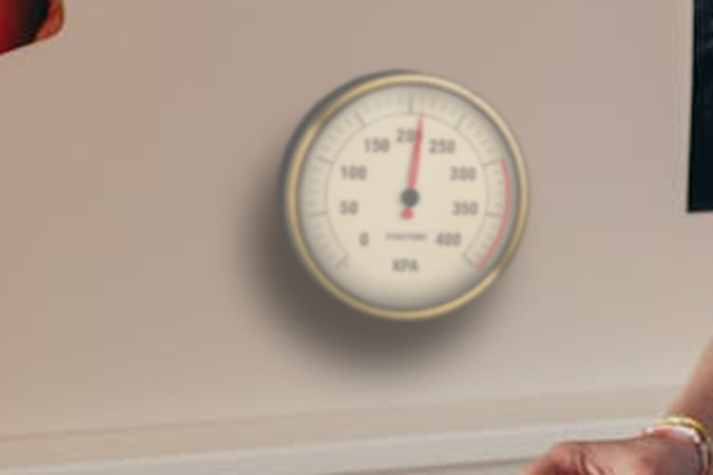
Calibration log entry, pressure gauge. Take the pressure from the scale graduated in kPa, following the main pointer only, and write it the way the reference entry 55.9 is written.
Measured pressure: 210
